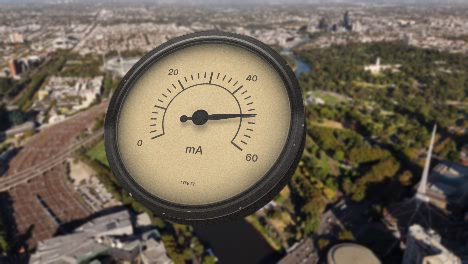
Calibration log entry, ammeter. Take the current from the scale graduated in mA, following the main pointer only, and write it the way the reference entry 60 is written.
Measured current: 50
